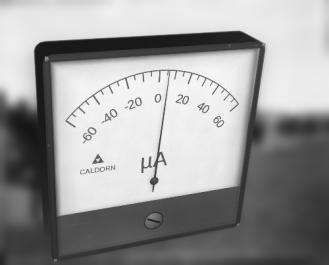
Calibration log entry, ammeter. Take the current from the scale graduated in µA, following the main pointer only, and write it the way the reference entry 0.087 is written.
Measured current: 5
